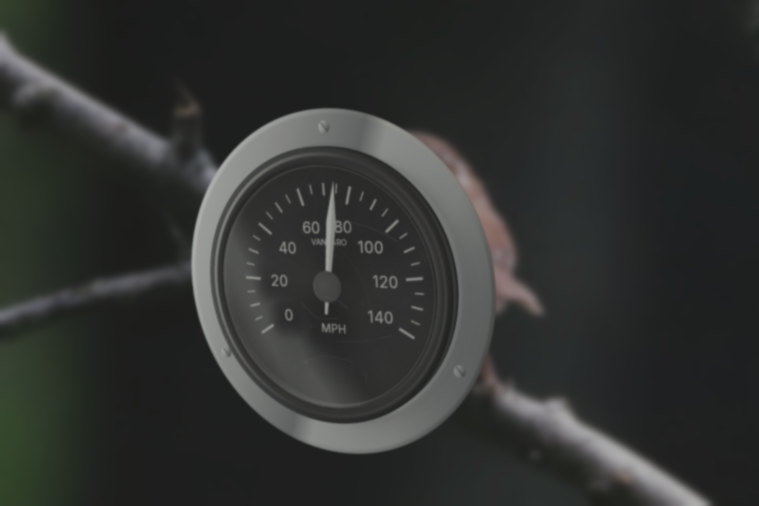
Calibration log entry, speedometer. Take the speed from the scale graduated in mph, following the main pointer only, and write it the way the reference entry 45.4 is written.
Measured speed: 75
